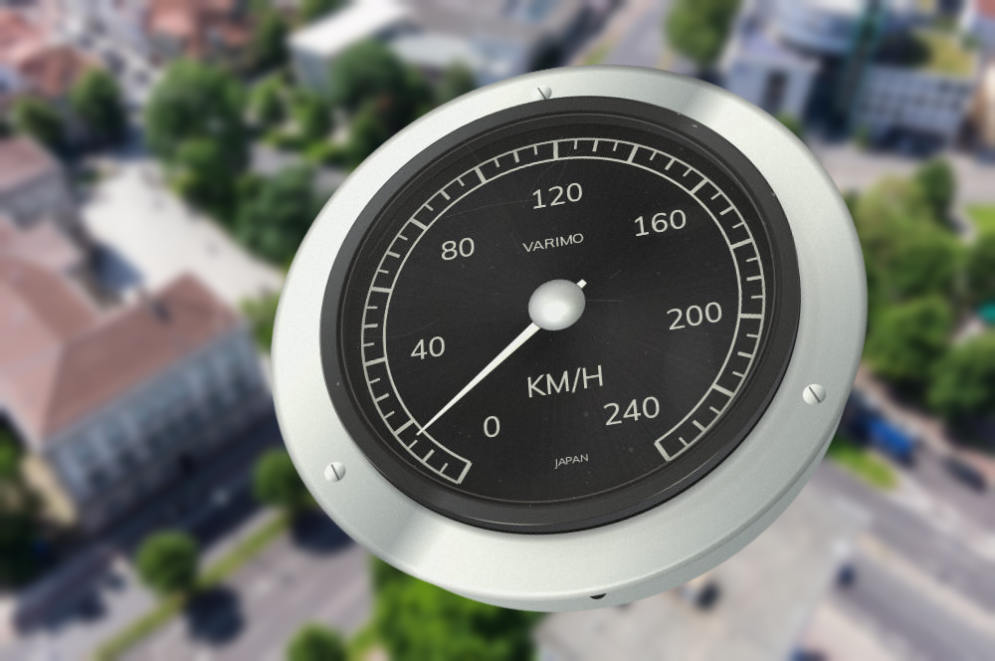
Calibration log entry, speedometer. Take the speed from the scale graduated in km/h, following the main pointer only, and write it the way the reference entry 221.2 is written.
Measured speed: 15
